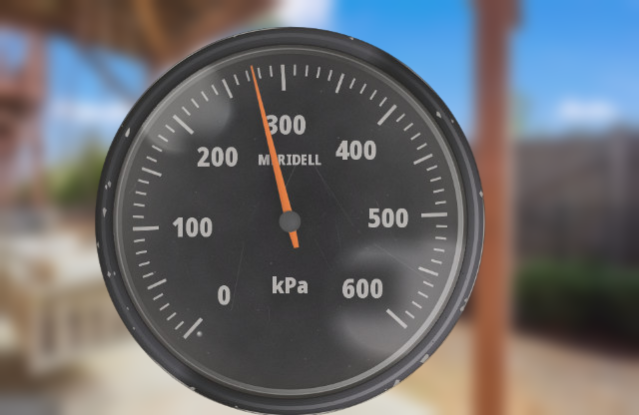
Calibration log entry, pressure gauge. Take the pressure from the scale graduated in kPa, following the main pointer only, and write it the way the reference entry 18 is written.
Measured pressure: 275
